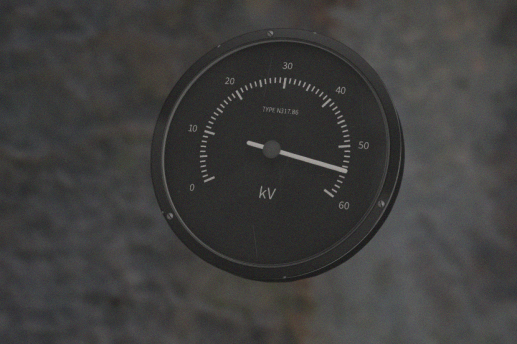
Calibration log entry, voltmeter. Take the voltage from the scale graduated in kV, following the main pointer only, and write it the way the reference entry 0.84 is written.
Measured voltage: 55
